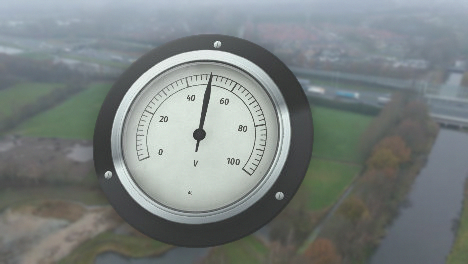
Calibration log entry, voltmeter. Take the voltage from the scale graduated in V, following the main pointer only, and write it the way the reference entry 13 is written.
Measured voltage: 50
